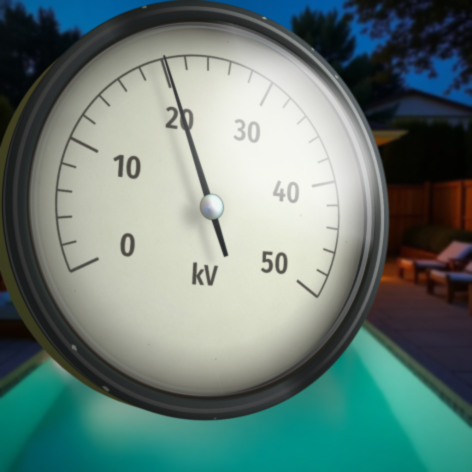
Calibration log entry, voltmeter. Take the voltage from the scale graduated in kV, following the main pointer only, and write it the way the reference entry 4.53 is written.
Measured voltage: 20
